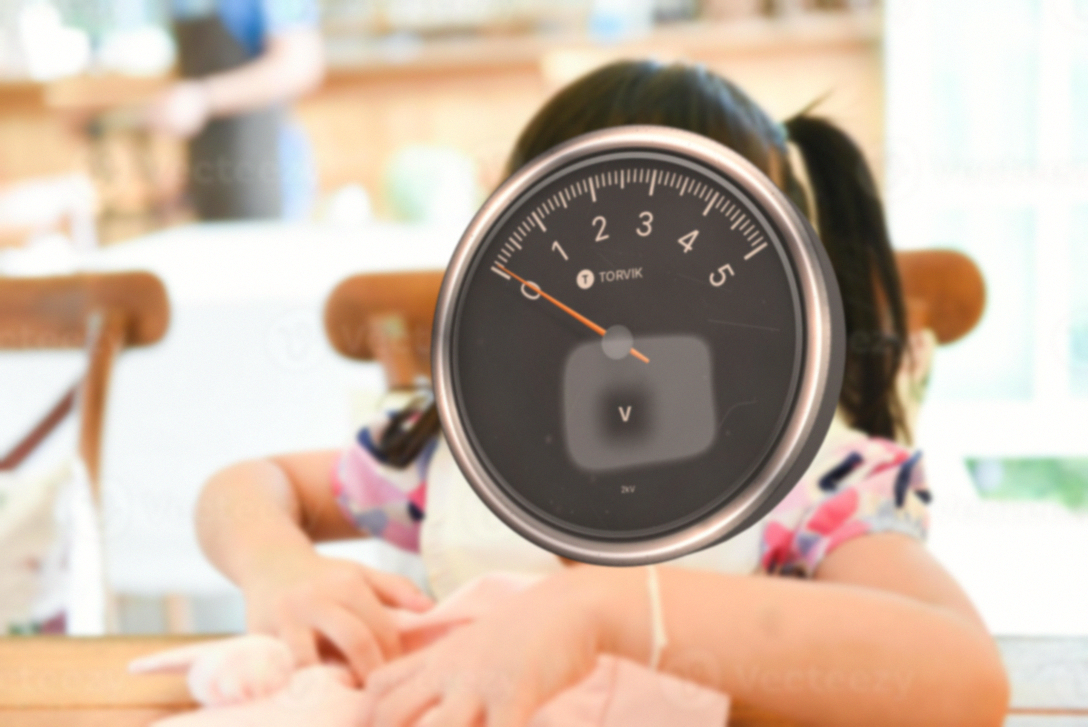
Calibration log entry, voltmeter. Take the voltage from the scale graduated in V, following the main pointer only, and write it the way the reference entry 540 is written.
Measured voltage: 0.1
